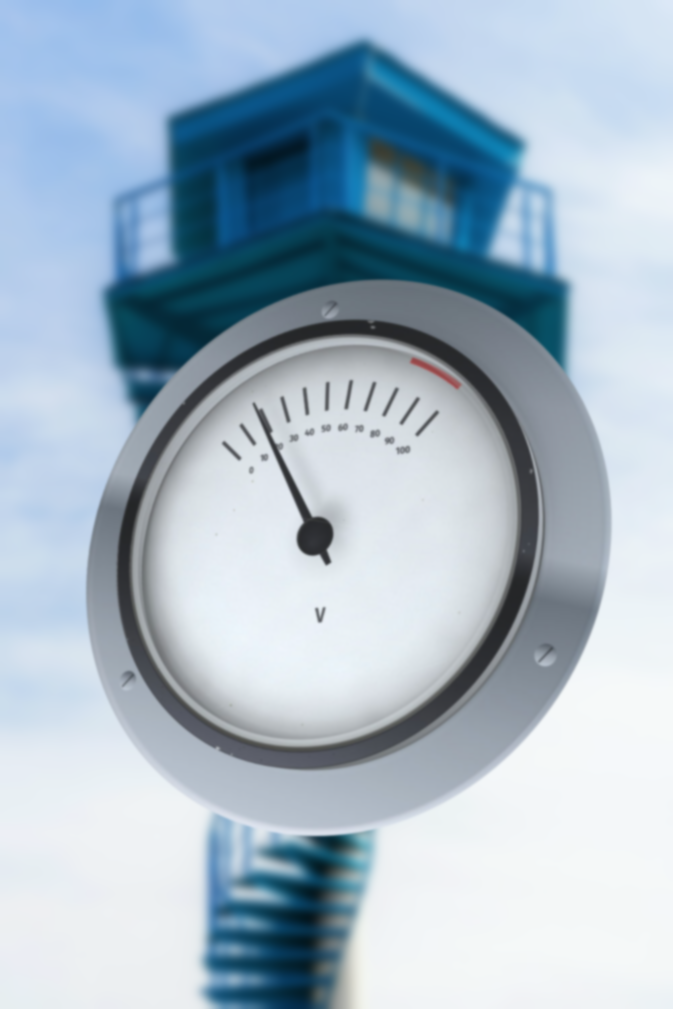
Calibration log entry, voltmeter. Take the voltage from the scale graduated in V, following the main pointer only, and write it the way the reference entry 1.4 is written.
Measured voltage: 20
